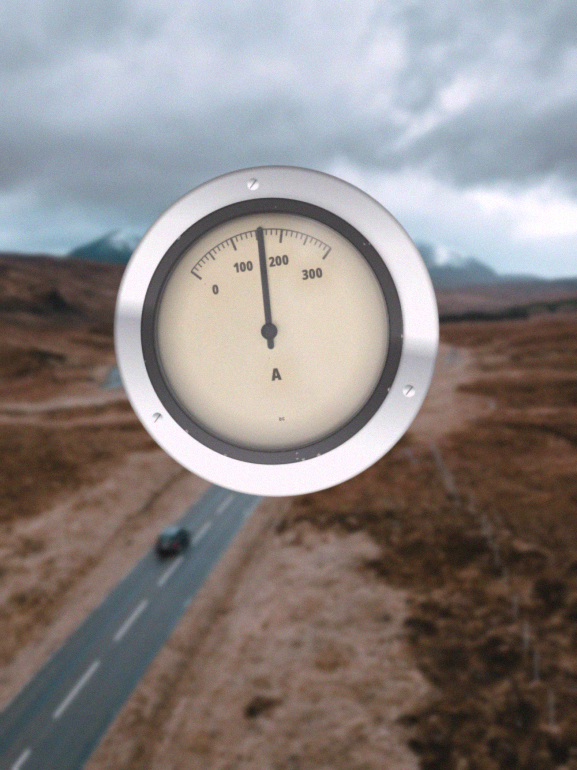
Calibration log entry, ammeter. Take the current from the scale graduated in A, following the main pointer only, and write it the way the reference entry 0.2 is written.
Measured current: 160
